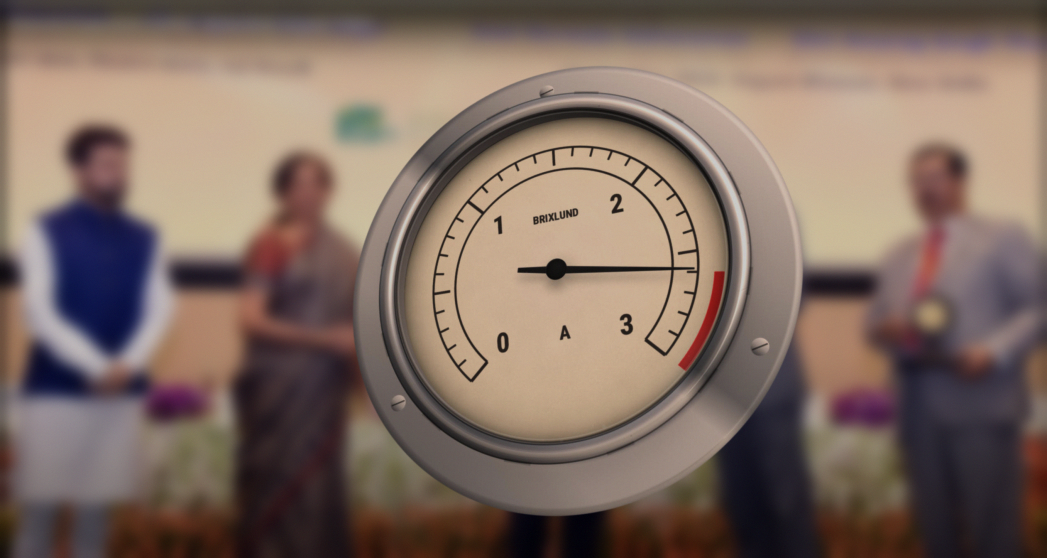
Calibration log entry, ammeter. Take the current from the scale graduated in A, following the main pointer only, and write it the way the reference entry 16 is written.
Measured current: 2.6
